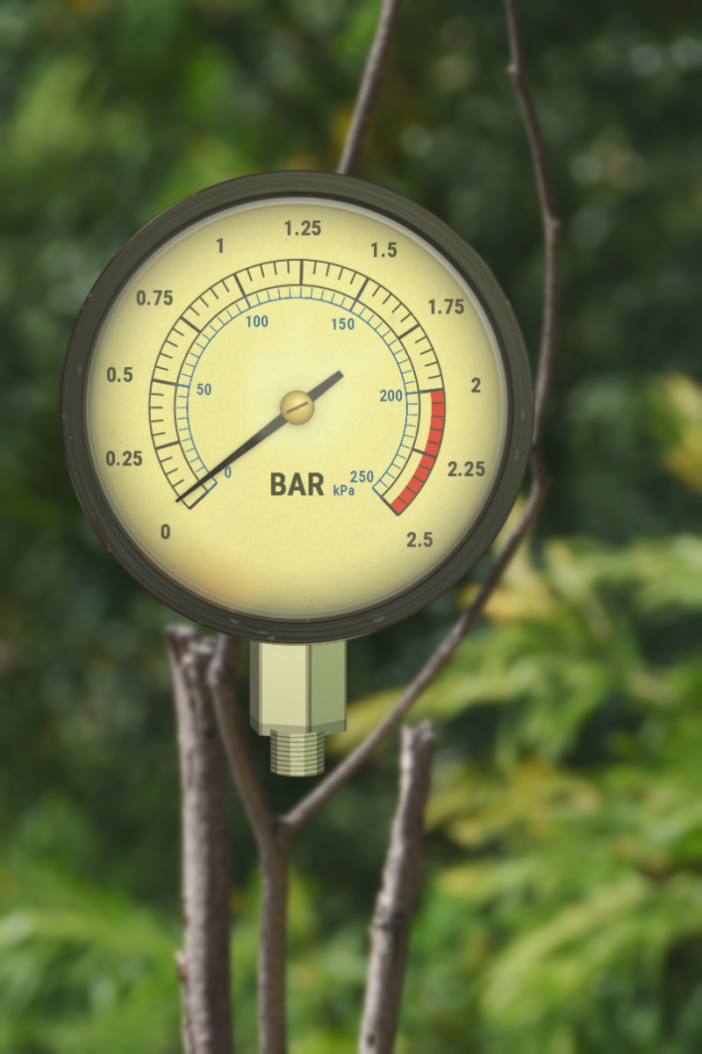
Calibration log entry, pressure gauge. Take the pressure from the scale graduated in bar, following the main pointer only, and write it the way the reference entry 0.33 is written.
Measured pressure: 0.05
